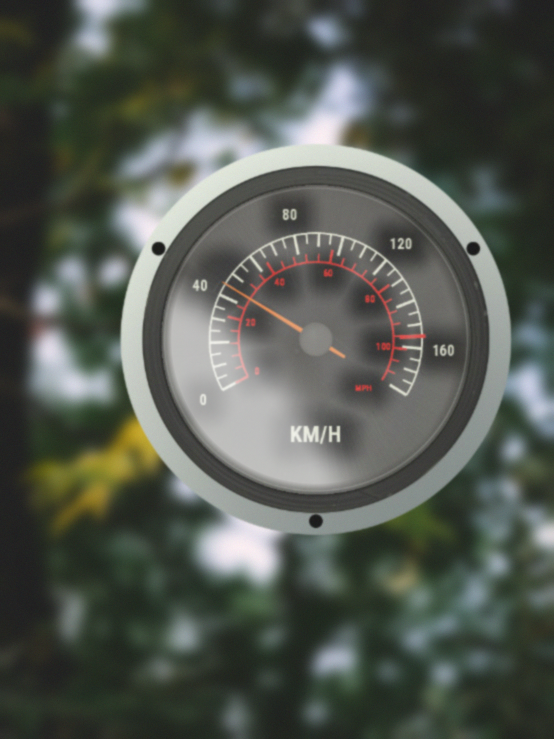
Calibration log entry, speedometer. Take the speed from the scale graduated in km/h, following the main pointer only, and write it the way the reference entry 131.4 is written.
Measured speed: 45
